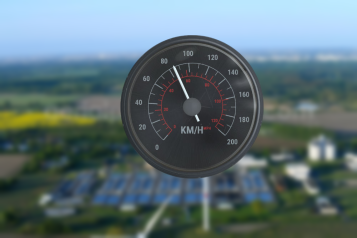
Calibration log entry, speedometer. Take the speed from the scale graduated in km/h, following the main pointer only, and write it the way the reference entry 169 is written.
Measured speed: 85
